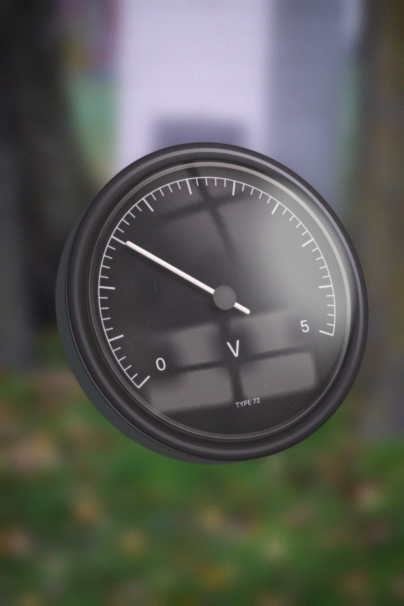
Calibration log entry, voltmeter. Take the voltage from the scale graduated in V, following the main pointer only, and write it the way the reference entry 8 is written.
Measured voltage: 1.5
